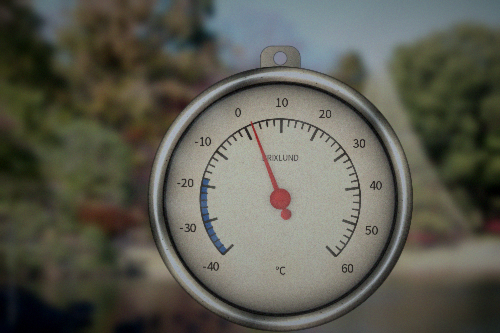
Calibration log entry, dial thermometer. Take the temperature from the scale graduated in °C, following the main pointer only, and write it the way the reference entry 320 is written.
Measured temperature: 2
